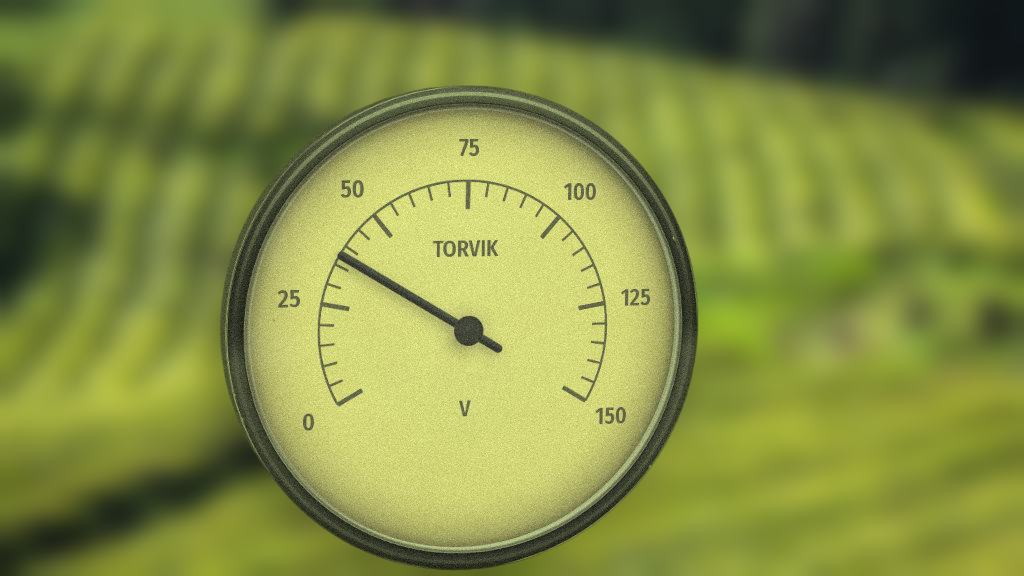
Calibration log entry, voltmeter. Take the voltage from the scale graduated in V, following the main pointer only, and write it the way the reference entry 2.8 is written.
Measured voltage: 37.5
